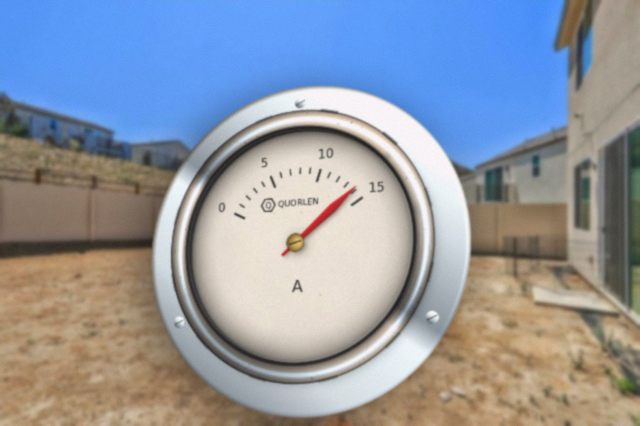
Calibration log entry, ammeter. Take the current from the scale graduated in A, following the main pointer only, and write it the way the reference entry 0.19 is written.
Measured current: 14
